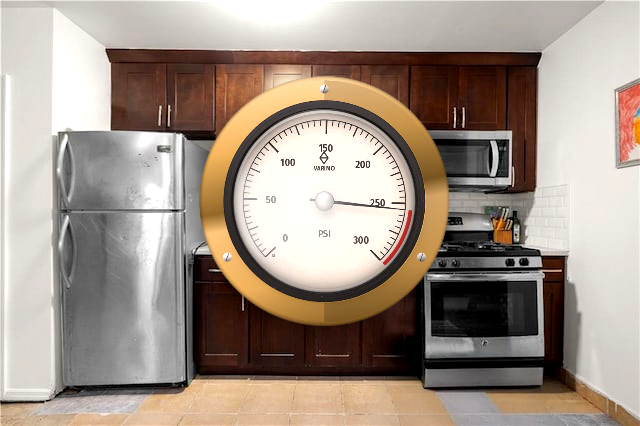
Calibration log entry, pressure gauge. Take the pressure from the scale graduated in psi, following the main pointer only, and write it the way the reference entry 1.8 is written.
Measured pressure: 255
